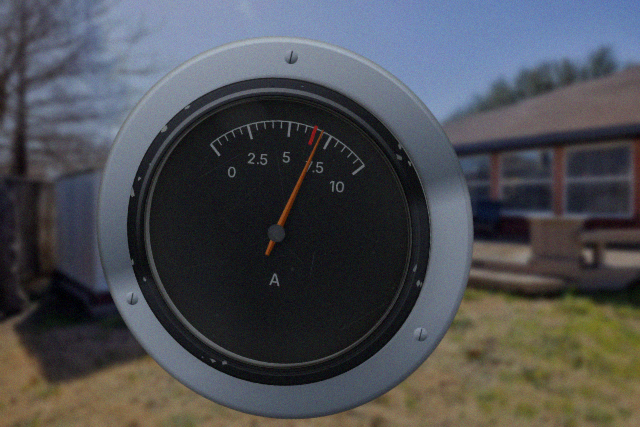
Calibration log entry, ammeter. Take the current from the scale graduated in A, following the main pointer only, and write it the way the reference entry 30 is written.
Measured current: 7
